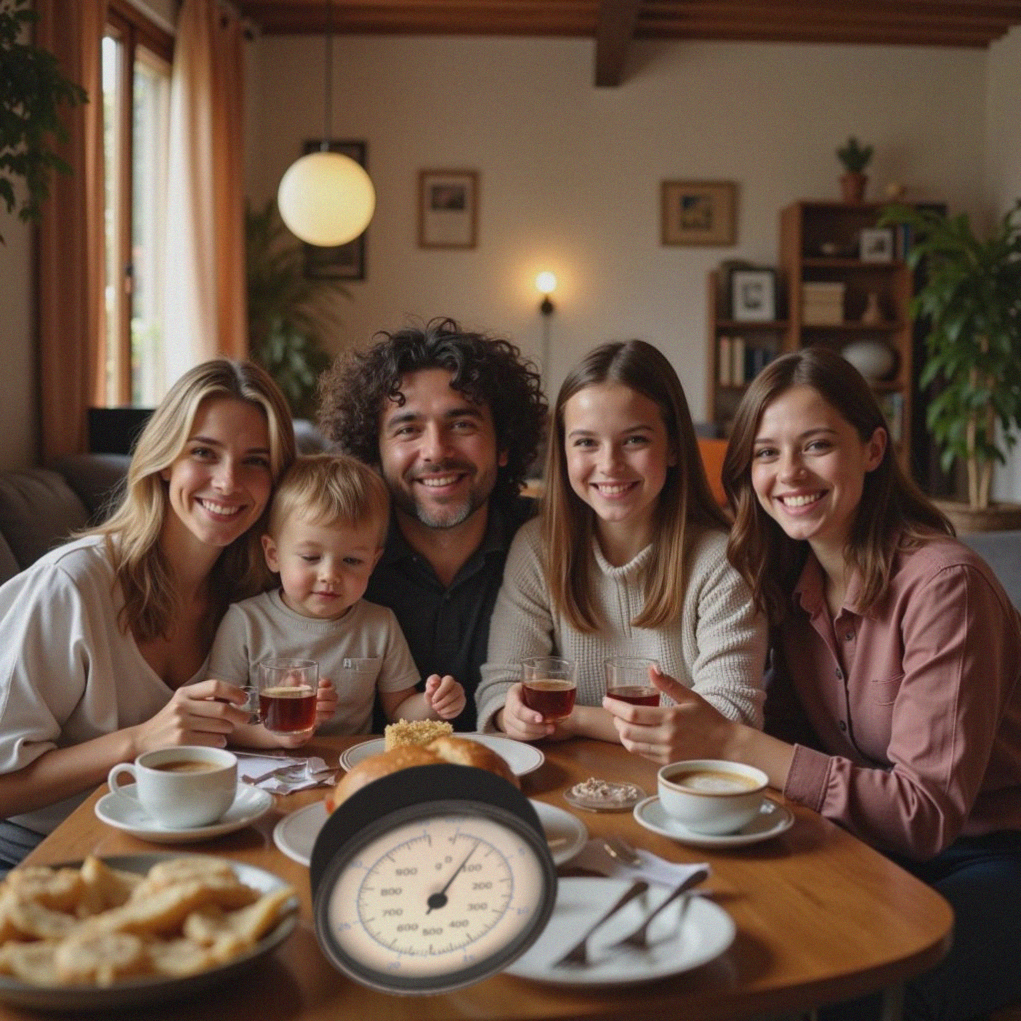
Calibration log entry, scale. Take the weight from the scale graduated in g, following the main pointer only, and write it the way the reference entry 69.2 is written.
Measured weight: 50
